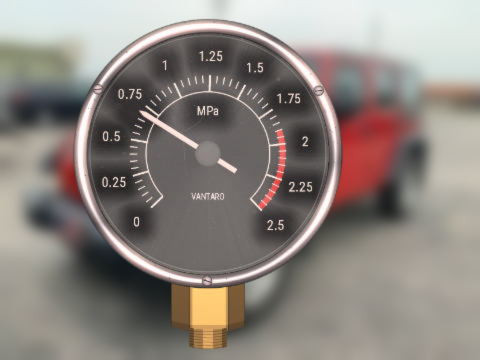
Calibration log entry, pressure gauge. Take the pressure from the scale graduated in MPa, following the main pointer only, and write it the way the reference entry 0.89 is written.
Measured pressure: 0.7
